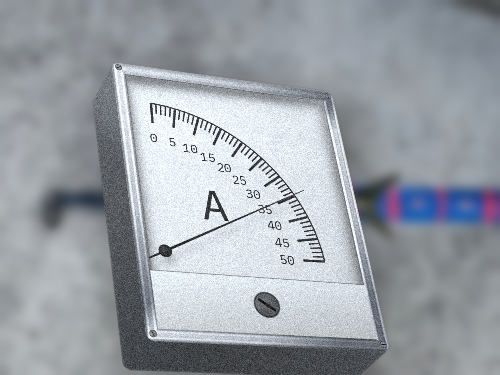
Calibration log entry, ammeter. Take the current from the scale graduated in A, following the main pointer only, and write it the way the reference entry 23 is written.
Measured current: 35
